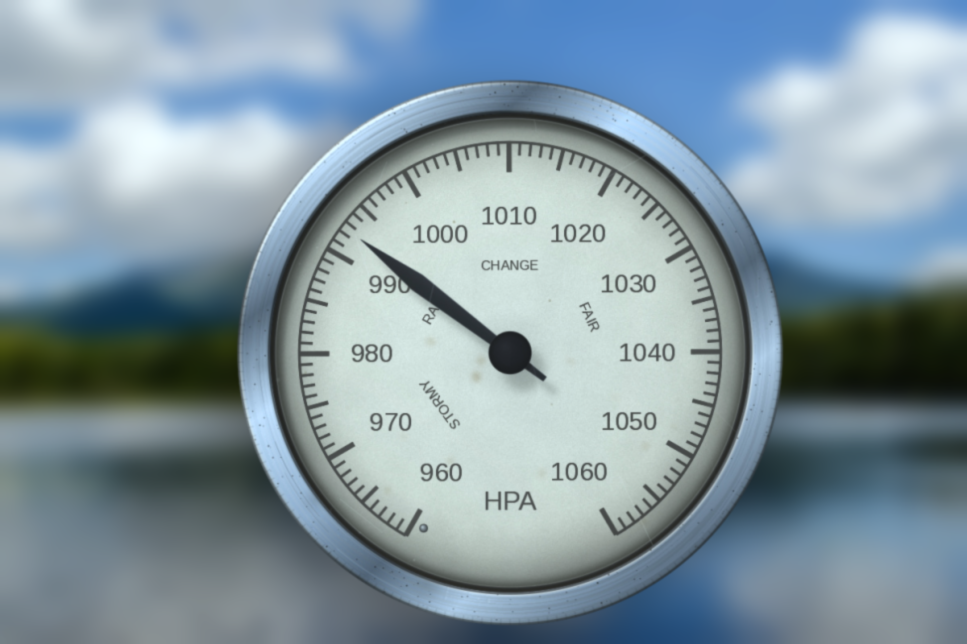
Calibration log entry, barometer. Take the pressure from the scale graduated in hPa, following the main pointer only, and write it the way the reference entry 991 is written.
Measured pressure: 992.5
